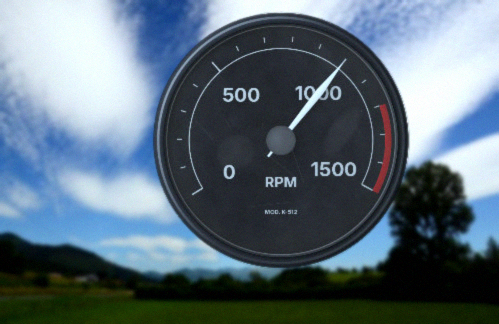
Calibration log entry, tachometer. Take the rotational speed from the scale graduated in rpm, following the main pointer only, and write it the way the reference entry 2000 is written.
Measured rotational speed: 1000
